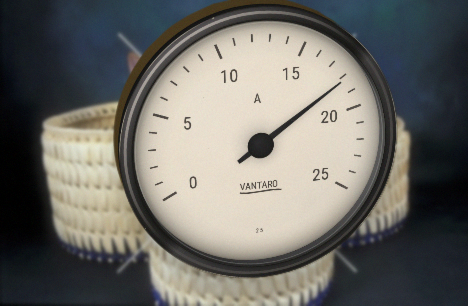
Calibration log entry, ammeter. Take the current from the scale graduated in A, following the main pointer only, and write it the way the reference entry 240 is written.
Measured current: 18
